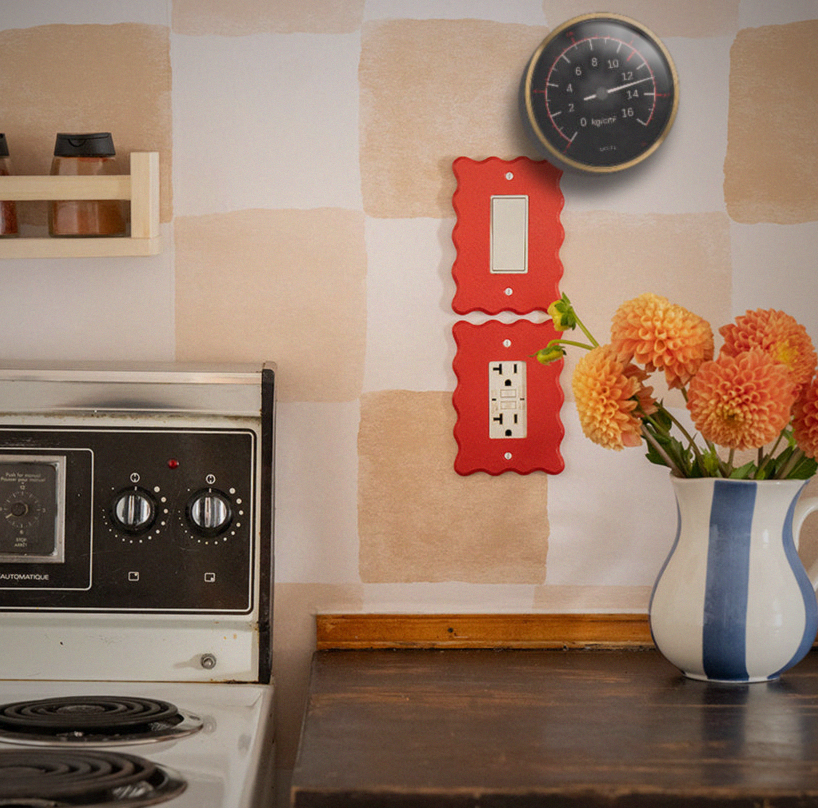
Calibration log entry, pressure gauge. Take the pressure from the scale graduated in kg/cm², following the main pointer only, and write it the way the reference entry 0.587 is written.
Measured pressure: 13
